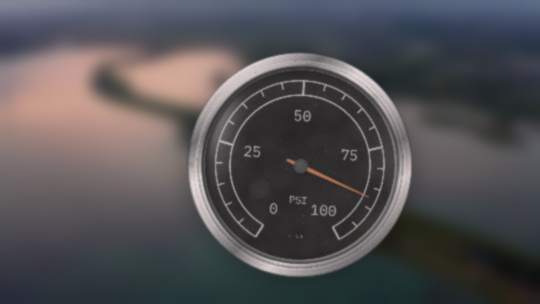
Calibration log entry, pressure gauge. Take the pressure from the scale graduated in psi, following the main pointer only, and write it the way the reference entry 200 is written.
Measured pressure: 87.5
